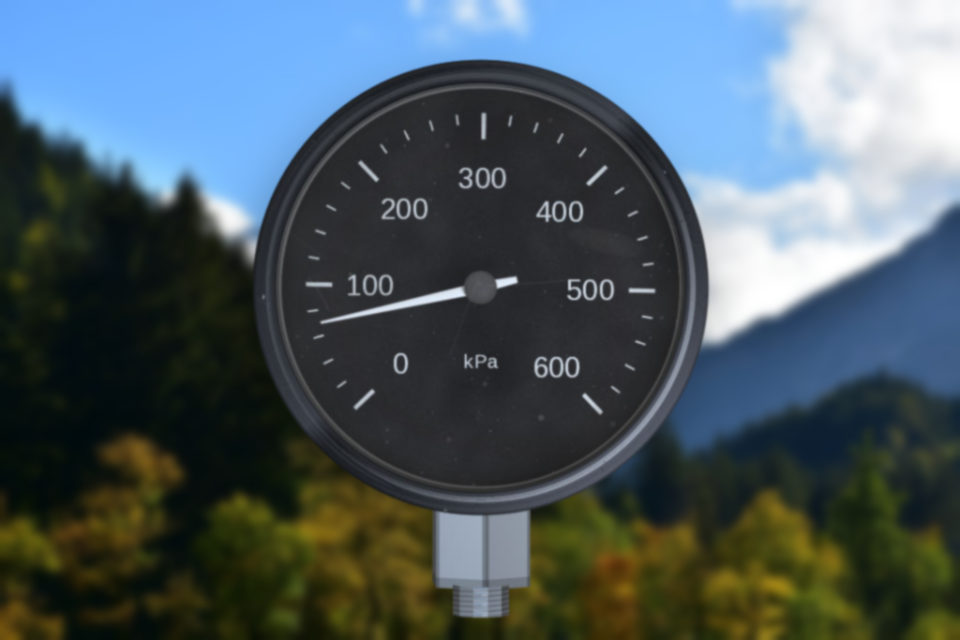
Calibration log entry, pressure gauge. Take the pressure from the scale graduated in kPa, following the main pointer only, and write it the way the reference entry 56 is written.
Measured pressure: 70
